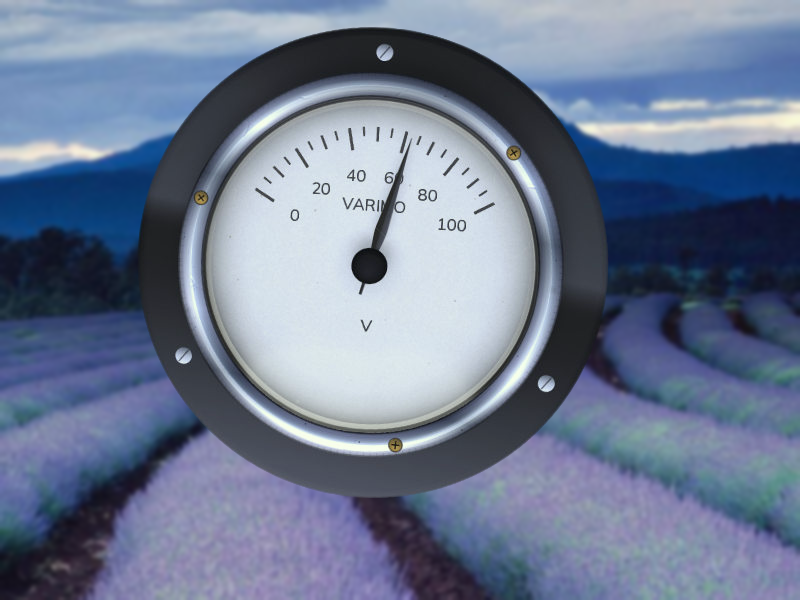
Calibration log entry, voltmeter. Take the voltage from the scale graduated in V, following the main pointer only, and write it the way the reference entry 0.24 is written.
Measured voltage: 62.5
